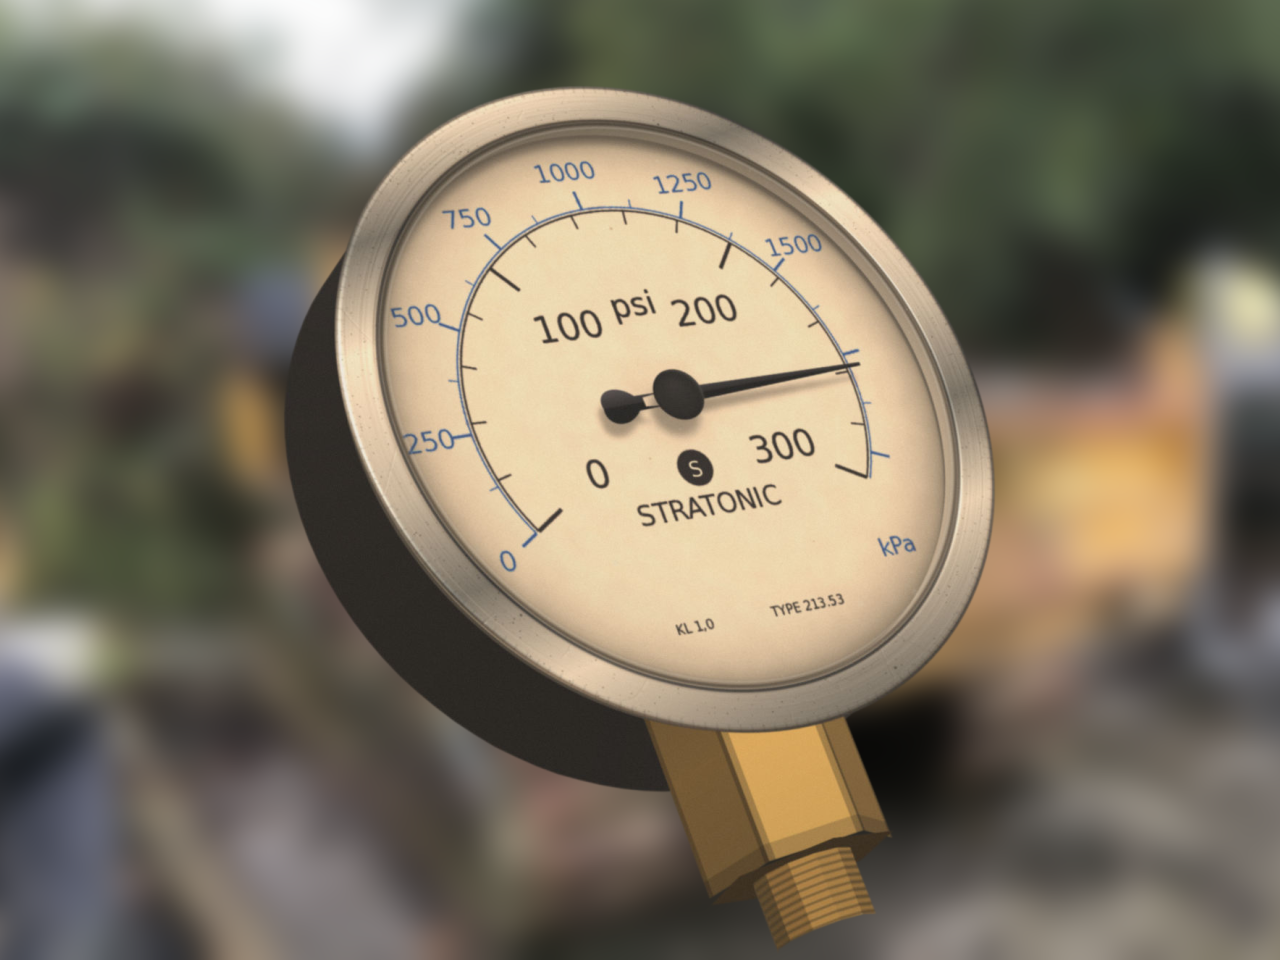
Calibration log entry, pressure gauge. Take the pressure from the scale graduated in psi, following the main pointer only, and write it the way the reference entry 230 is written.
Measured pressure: 260
